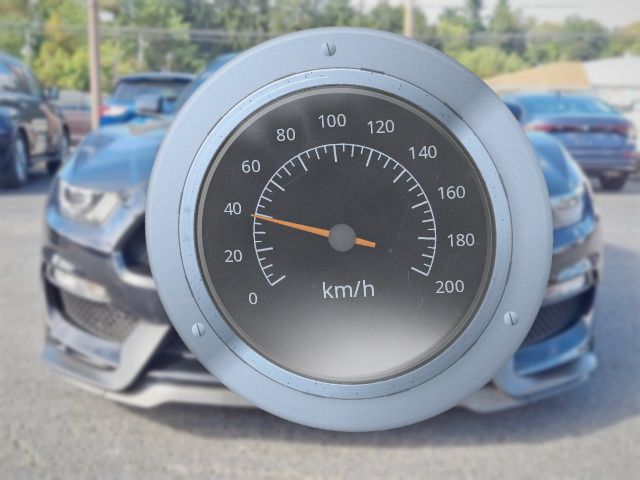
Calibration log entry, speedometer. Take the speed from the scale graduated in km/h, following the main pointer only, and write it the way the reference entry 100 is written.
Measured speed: 40
